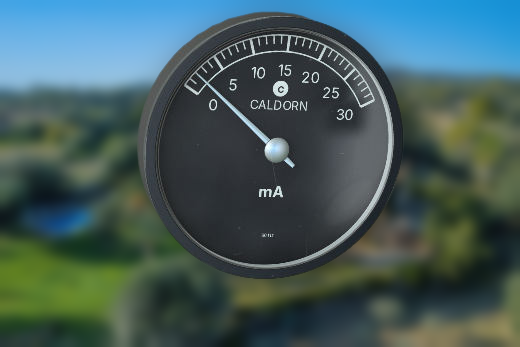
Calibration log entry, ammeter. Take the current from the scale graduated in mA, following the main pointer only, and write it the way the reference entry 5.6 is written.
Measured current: 2
